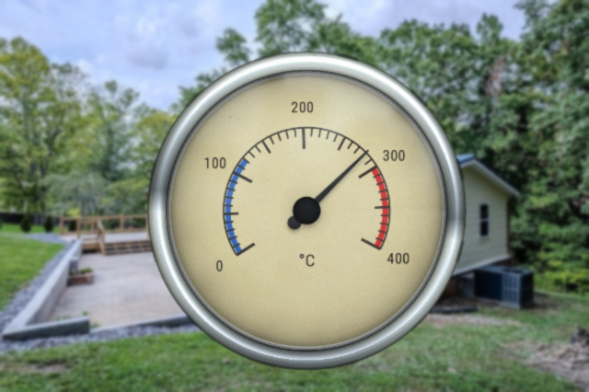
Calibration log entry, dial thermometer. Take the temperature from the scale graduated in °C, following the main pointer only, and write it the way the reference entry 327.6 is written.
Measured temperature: 280
